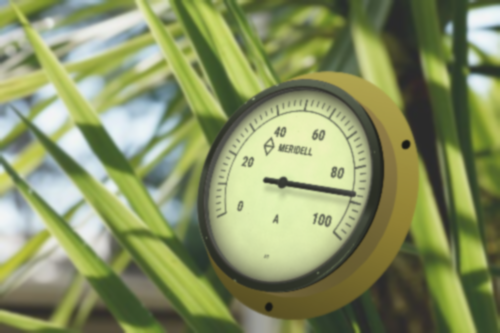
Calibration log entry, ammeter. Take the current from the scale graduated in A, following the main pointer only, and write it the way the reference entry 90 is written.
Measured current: 88
